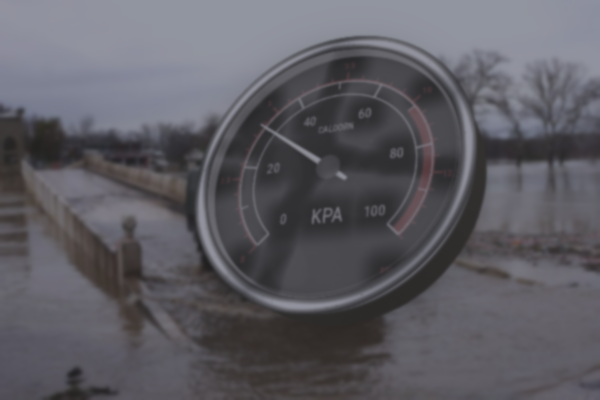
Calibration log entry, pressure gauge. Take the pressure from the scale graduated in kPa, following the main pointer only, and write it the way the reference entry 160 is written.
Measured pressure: 30
